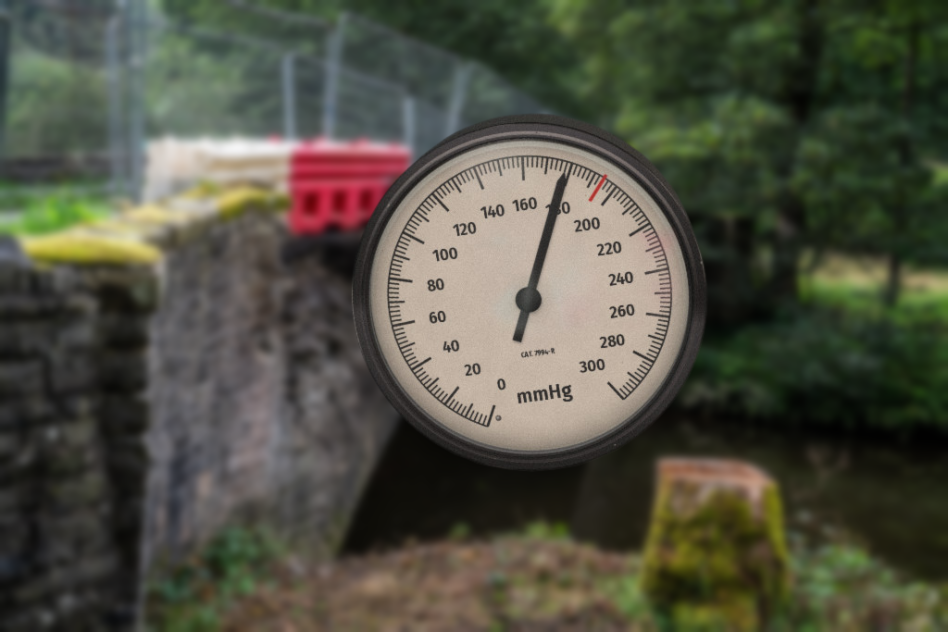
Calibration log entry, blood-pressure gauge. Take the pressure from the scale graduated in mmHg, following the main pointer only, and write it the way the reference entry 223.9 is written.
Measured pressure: 178
